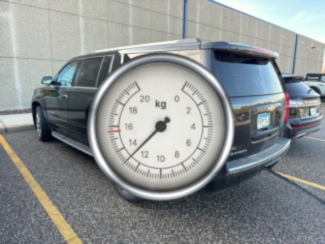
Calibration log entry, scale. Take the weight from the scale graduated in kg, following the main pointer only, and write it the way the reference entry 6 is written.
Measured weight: 13
